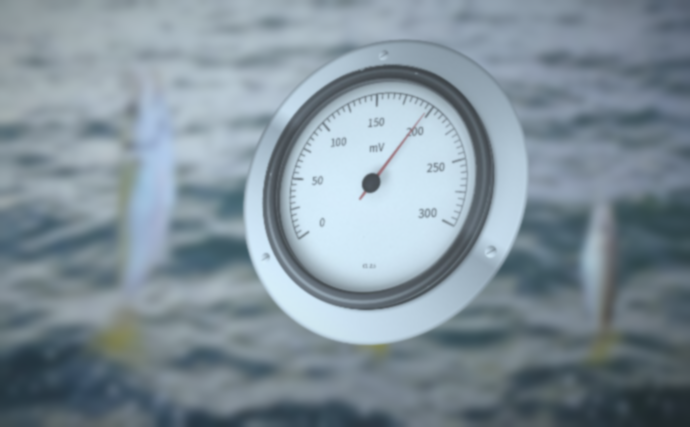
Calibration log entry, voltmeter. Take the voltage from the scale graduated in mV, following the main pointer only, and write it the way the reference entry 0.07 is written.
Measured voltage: 200
